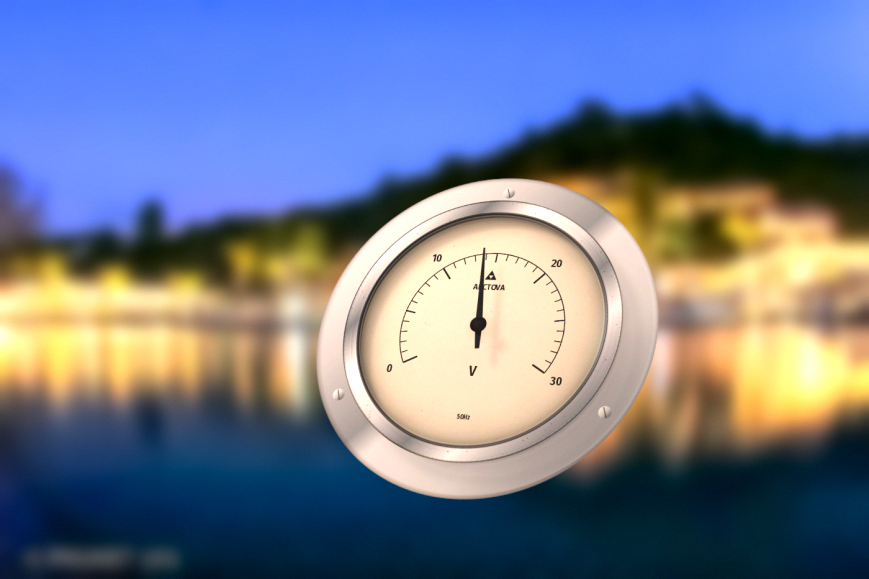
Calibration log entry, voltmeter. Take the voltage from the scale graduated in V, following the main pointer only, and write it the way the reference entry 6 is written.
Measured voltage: 14
